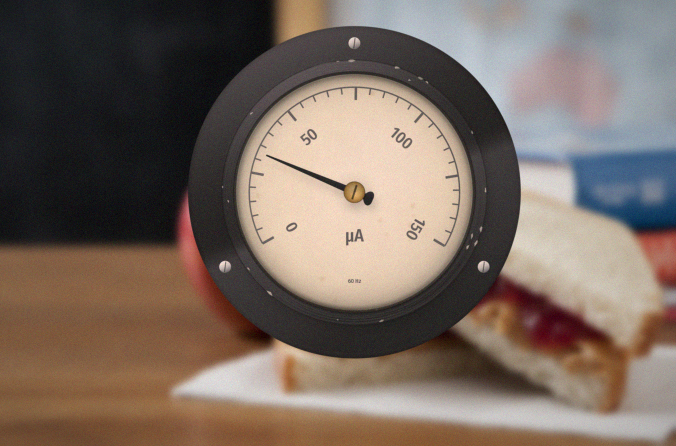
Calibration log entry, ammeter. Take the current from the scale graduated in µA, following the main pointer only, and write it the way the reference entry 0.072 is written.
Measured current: 32.5
